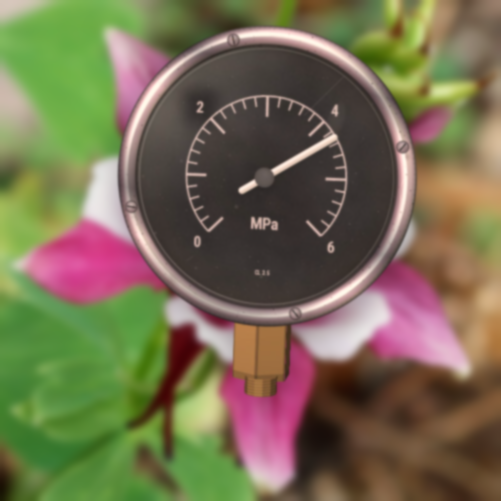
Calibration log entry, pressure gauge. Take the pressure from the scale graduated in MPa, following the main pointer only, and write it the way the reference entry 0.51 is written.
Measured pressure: 4.3
